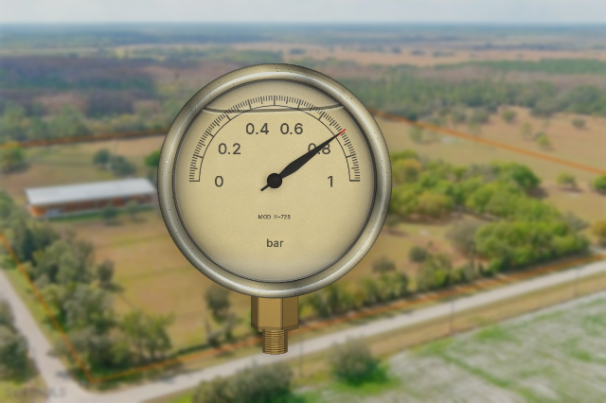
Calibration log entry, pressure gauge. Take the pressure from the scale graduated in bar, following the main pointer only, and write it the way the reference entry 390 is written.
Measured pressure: 0.8
